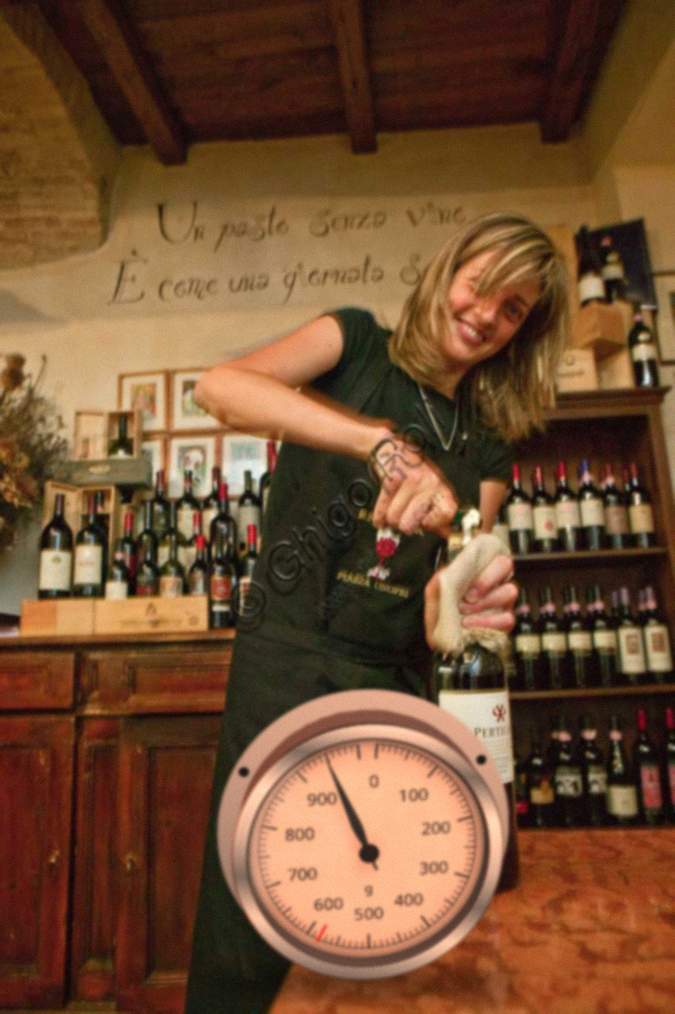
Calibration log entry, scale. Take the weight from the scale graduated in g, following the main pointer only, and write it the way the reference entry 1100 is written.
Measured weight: 950
